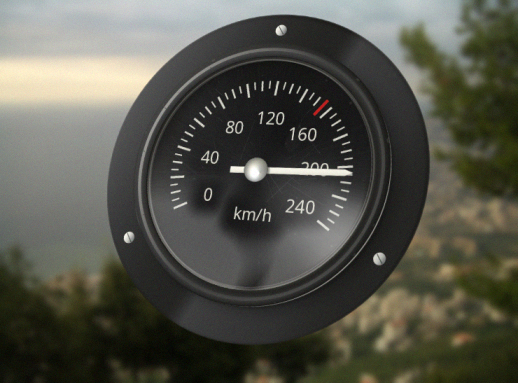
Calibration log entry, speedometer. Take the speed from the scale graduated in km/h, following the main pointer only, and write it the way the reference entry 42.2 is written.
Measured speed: 205
